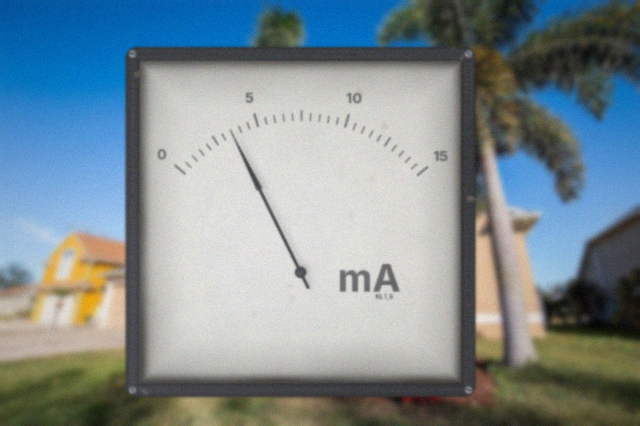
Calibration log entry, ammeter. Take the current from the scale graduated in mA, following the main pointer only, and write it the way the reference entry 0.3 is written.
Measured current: 3.5
